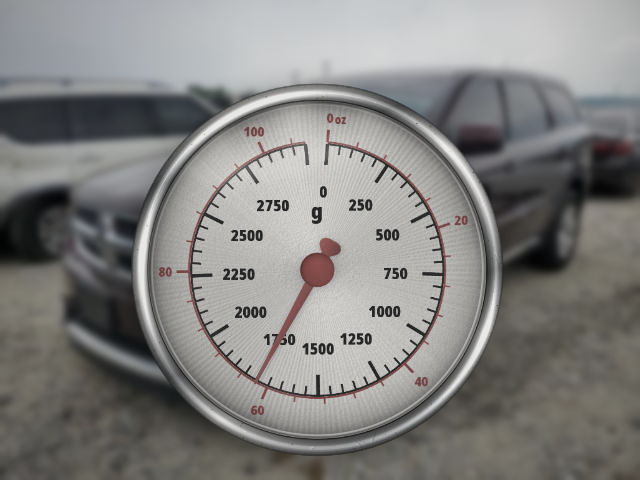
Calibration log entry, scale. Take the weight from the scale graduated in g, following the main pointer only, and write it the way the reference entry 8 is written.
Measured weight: 1750
